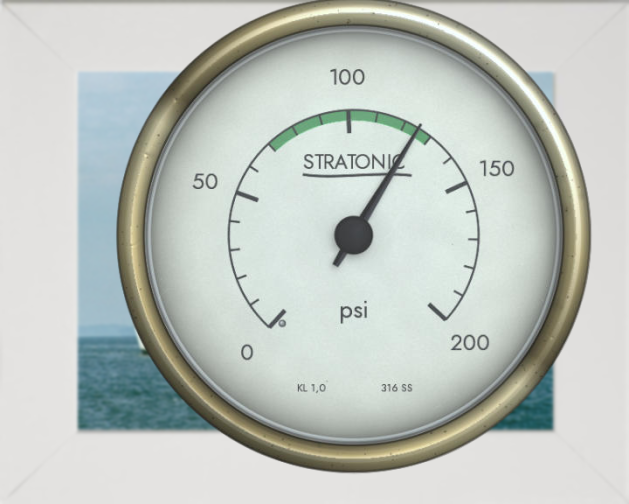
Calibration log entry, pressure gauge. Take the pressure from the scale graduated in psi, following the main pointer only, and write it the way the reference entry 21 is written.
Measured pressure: 125
